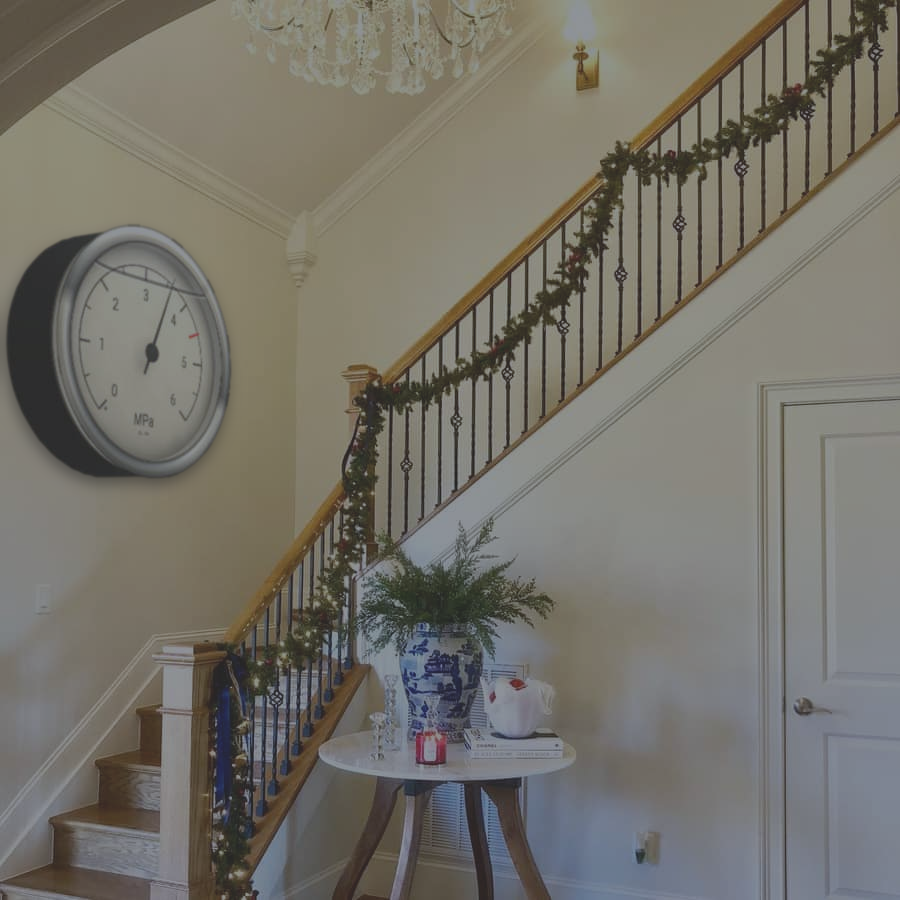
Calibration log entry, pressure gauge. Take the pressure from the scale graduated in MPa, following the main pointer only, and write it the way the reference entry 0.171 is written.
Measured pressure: 3.5
